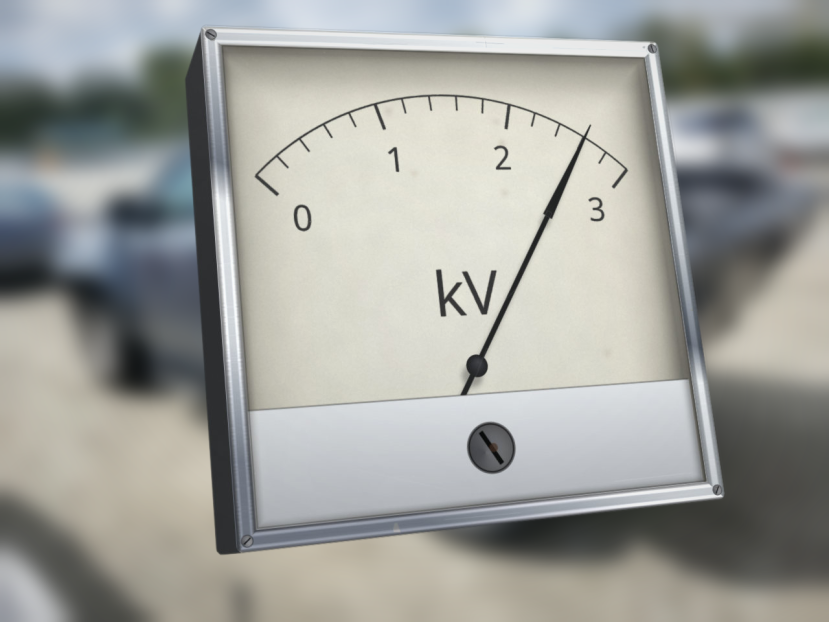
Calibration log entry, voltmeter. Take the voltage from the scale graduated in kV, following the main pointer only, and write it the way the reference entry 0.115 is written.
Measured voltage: 2.6
